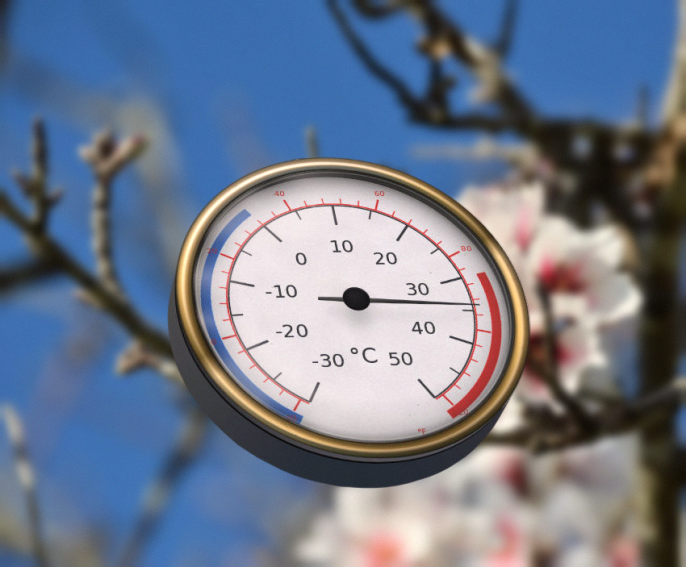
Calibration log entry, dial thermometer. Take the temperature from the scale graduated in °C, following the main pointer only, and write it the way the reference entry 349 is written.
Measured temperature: 35
